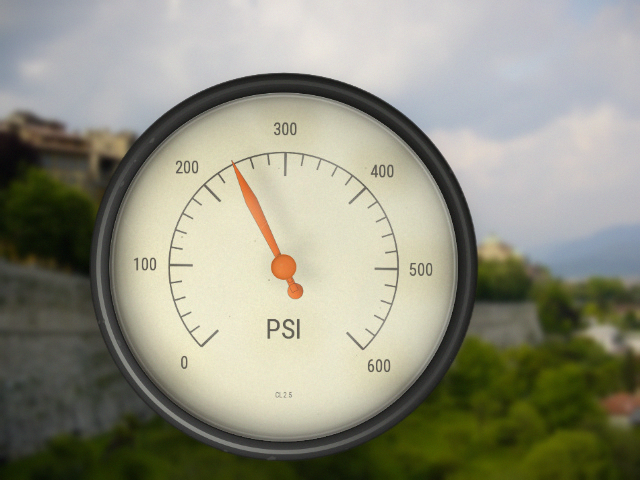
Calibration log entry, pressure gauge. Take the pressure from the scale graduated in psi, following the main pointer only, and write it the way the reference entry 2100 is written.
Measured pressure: 240
